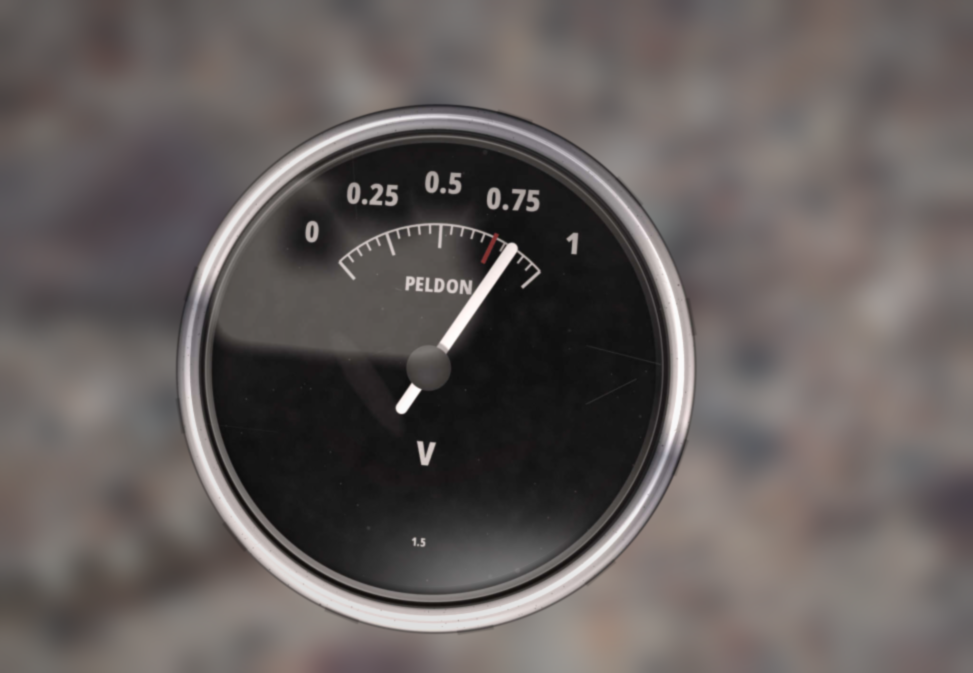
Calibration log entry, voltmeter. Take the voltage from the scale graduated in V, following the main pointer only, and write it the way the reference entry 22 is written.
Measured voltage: 0.85
